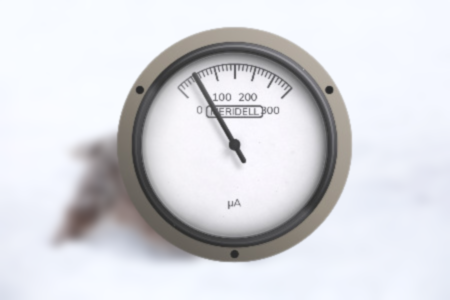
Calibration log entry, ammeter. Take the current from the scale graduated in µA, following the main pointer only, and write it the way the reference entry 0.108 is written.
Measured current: 50
